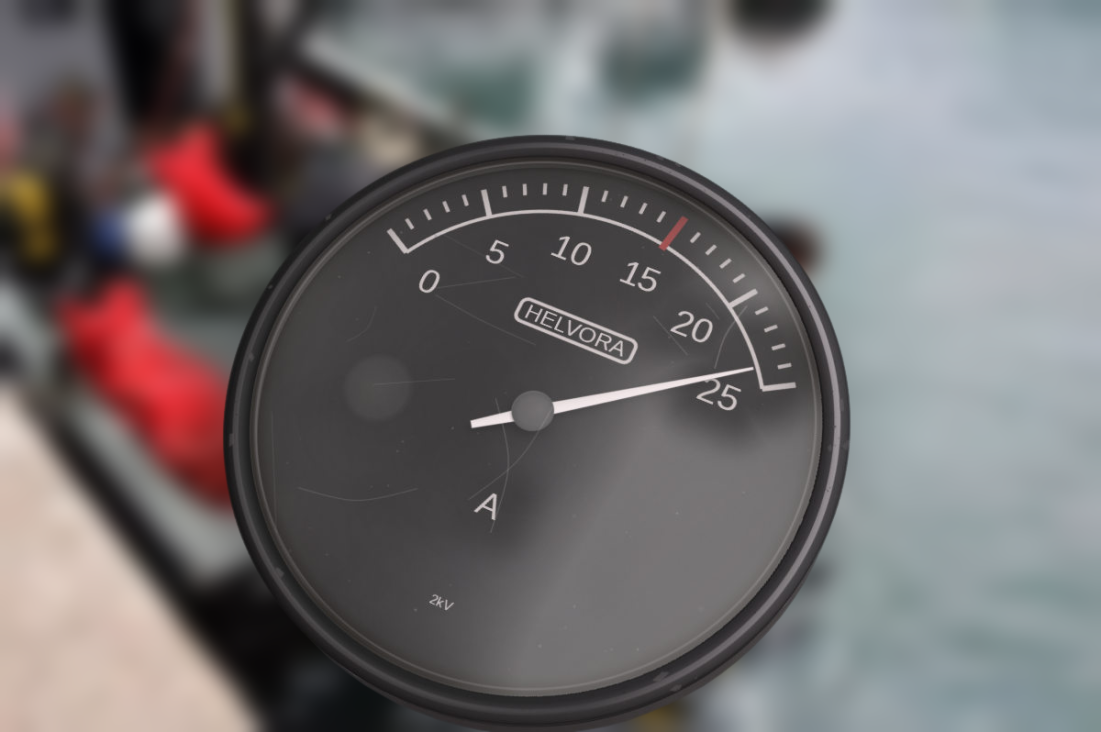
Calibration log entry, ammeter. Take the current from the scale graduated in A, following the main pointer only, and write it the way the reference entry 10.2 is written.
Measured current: 24
